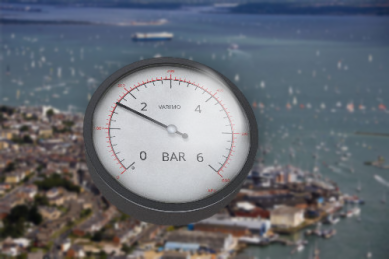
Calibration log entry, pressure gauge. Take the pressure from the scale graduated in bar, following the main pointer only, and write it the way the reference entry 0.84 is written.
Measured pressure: 1.6
